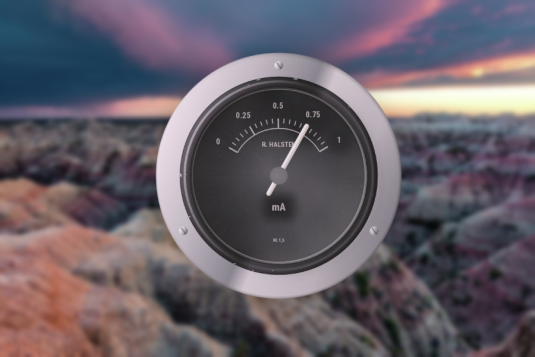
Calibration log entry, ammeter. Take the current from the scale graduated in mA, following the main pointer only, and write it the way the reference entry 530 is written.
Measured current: 0.75
